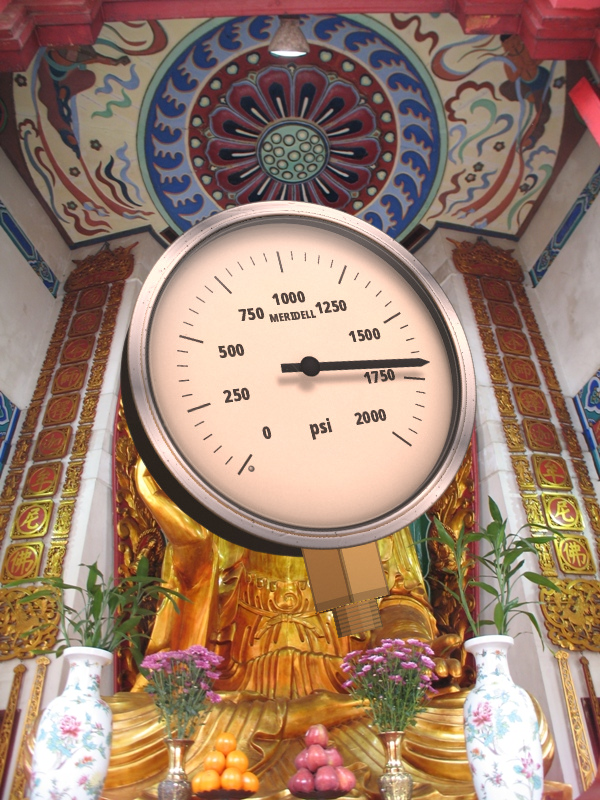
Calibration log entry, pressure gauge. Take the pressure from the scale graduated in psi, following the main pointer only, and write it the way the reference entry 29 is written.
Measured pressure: 1700
